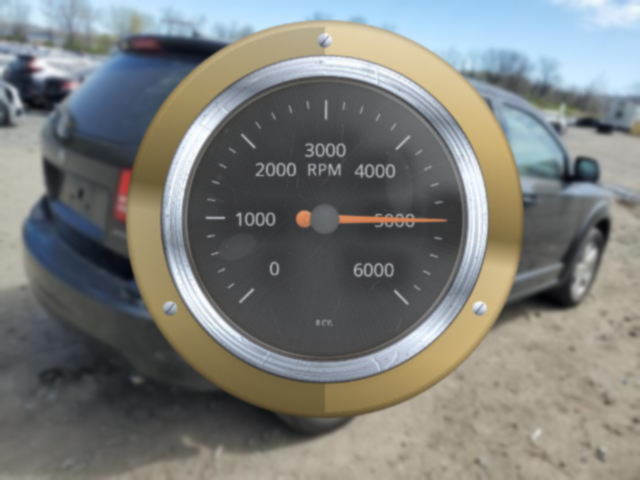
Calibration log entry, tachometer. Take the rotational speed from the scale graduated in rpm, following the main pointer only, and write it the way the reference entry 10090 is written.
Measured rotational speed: 5000
